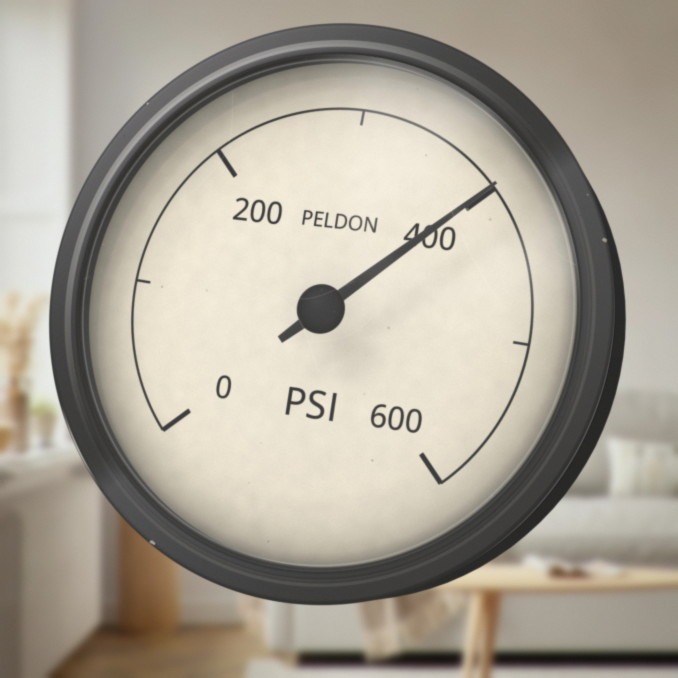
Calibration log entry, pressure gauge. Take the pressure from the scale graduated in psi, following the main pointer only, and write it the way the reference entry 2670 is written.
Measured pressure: 400
